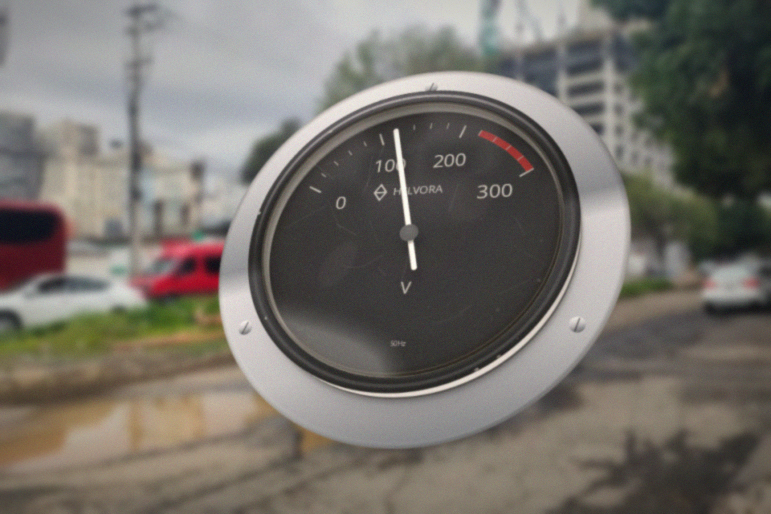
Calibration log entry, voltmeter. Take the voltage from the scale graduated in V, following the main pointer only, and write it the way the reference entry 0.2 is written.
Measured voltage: 120
